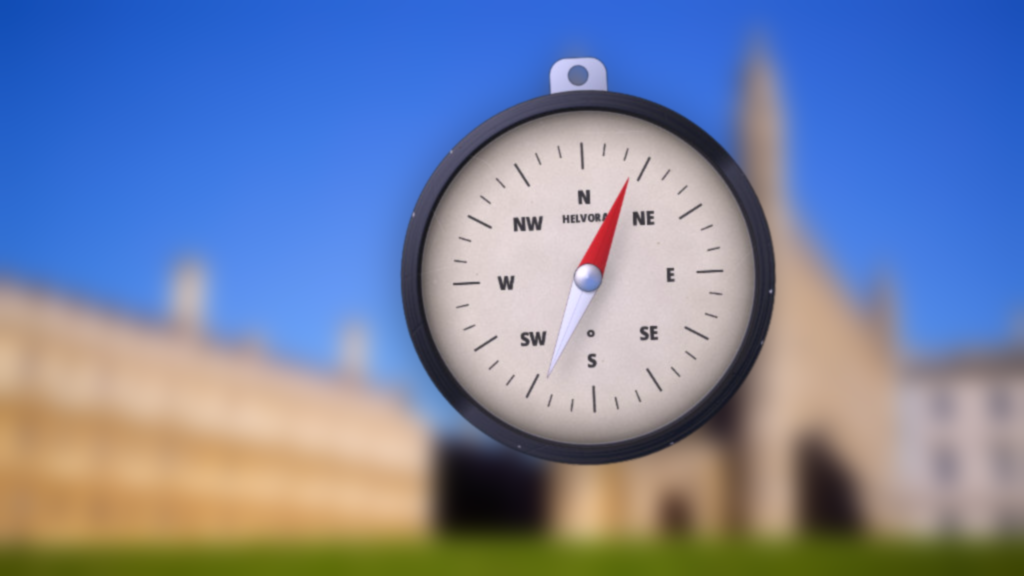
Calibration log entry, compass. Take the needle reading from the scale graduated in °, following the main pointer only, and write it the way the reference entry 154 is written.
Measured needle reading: 25
